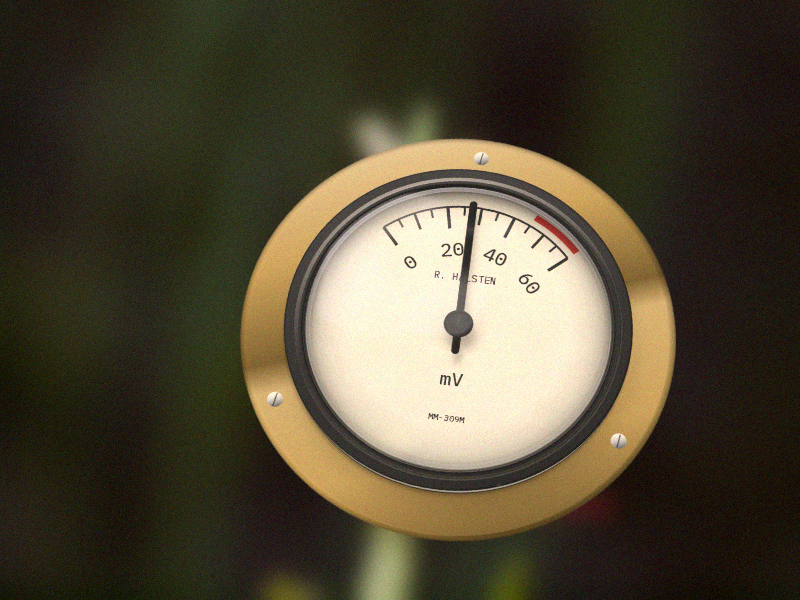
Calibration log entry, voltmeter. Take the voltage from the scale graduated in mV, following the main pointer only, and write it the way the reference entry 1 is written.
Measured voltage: 27.5
